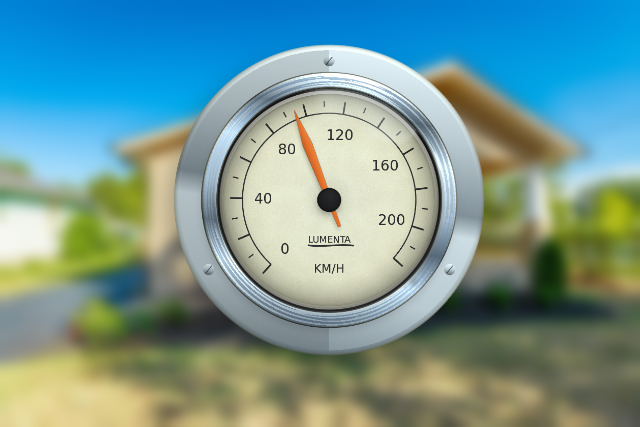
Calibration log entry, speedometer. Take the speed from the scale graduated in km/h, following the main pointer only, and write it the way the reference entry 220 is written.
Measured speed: 95
